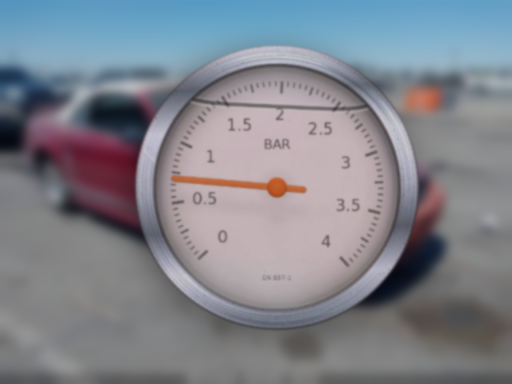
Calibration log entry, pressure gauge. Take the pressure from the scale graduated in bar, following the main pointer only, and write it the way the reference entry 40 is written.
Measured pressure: 0.7
